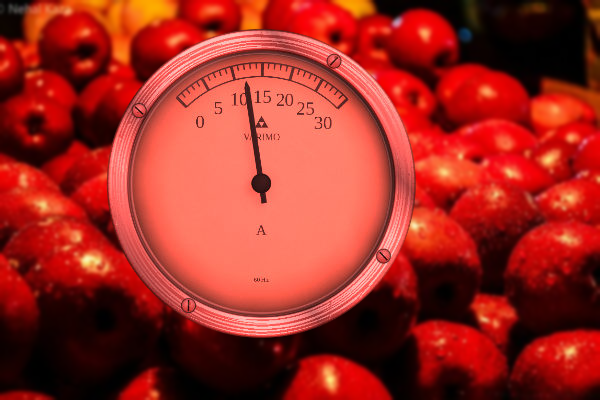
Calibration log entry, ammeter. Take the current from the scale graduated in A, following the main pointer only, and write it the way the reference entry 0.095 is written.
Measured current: 12
